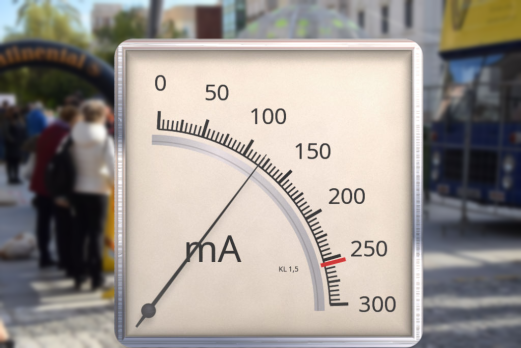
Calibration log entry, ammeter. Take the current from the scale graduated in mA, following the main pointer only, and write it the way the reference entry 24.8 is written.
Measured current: 120
